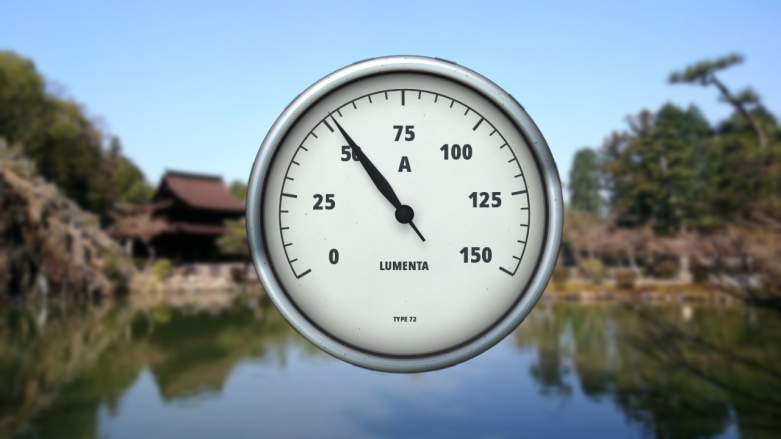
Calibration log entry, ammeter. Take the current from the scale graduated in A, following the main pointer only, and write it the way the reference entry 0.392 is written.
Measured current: 52.5
